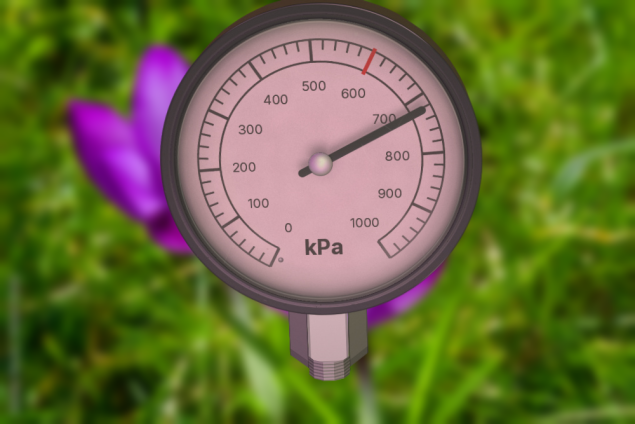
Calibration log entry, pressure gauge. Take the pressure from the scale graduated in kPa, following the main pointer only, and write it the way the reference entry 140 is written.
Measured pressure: 720
